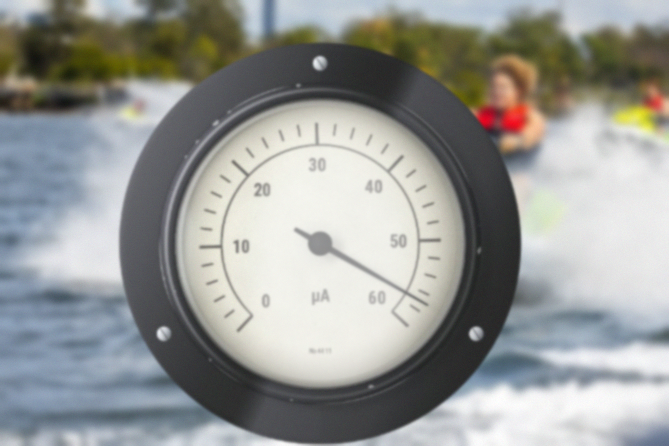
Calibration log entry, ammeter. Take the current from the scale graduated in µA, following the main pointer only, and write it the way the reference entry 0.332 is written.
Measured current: 57
